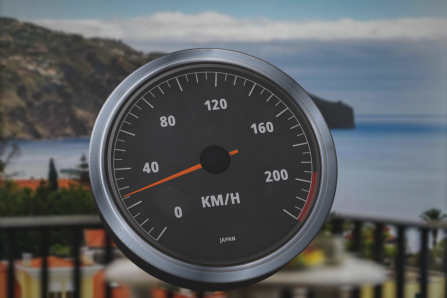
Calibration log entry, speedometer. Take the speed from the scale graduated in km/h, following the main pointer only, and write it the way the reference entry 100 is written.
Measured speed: 25
